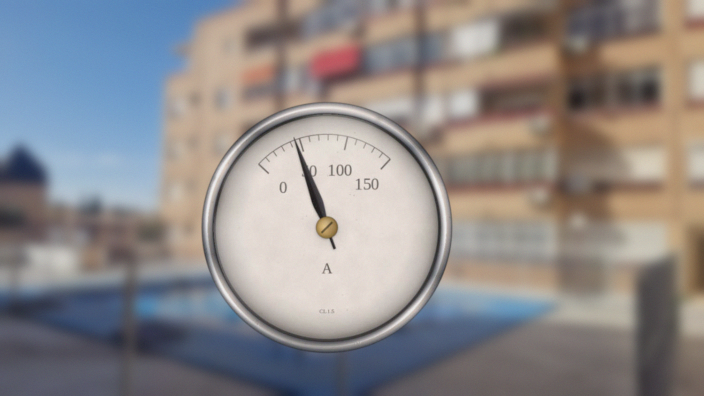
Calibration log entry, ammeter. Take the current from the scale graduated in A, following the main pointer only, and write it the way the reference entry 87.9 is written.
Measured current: 45
